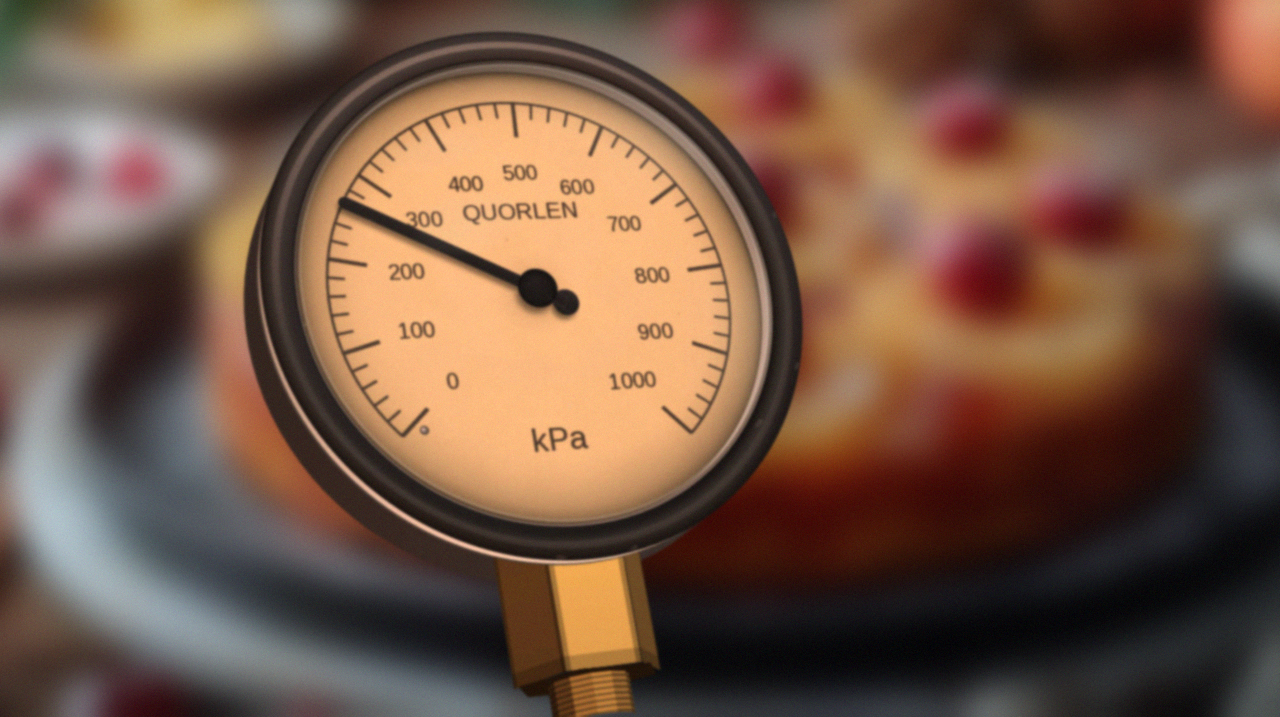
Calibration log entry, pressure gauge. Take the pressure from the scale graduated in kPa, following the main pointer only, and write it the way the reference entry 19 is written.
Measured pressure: 260
